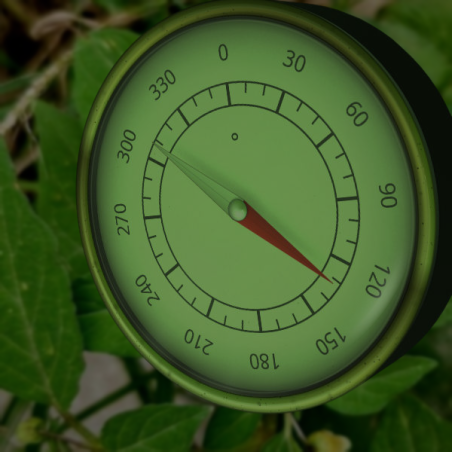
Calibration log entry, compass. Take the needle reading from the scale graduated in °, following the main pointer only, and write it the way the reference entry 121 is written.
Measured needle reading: 130
